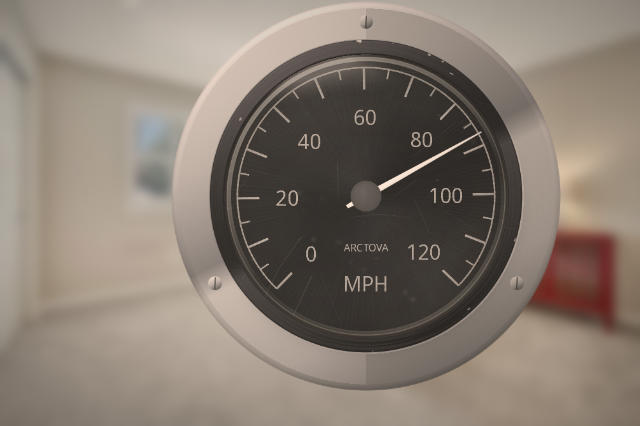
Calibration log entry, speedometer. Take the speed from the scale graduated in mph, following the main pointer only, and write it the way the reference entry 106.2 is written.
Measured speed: 87.5
